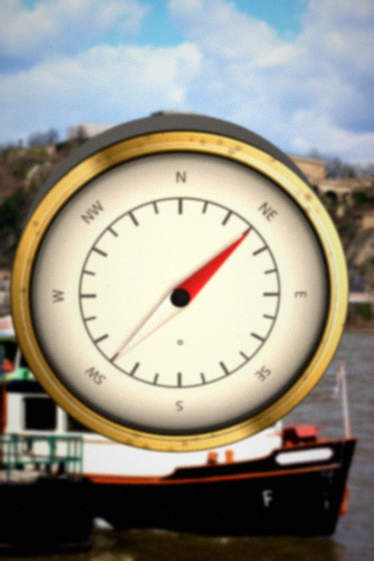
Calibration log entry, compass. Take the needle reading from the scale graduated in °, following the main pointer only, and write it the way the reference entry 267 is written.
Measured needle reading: 45
